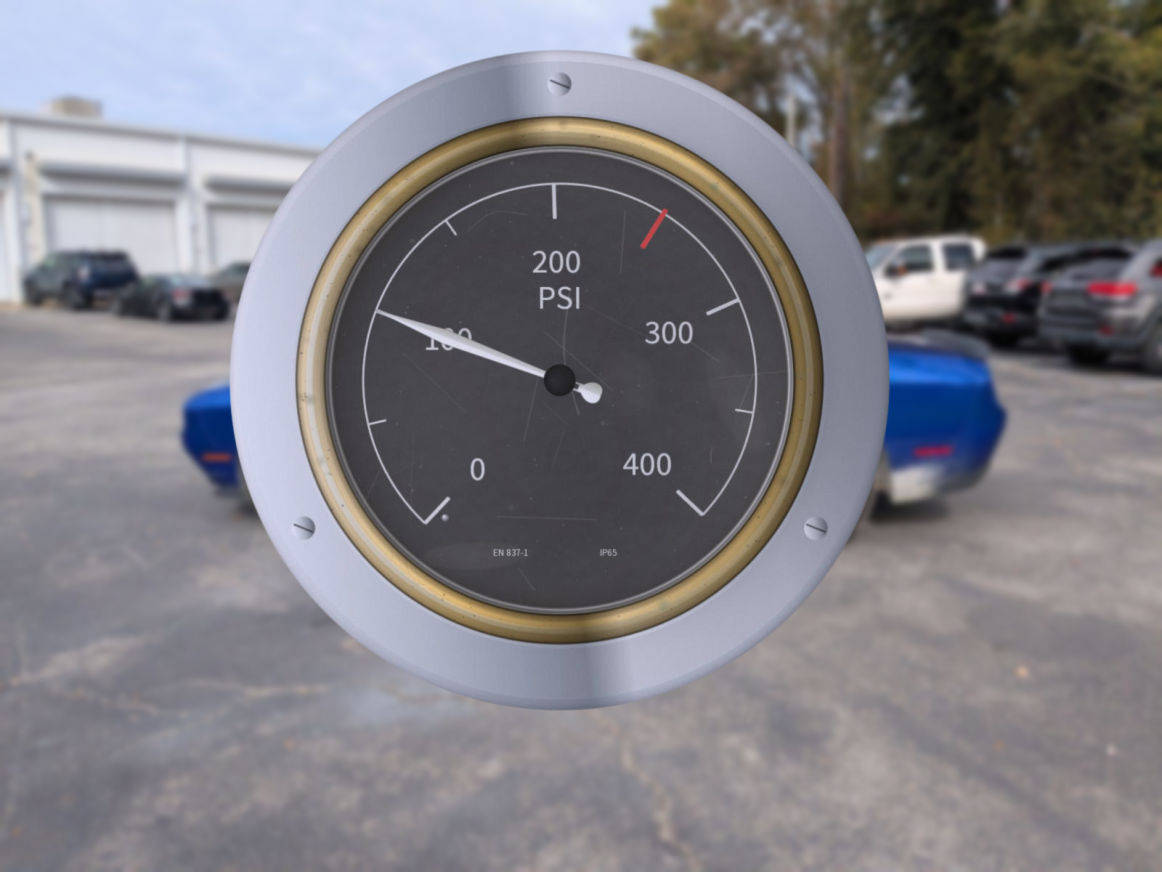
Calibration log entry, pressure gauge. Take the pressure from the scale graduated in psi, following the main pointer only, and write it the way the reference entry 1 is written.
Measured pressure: 100
